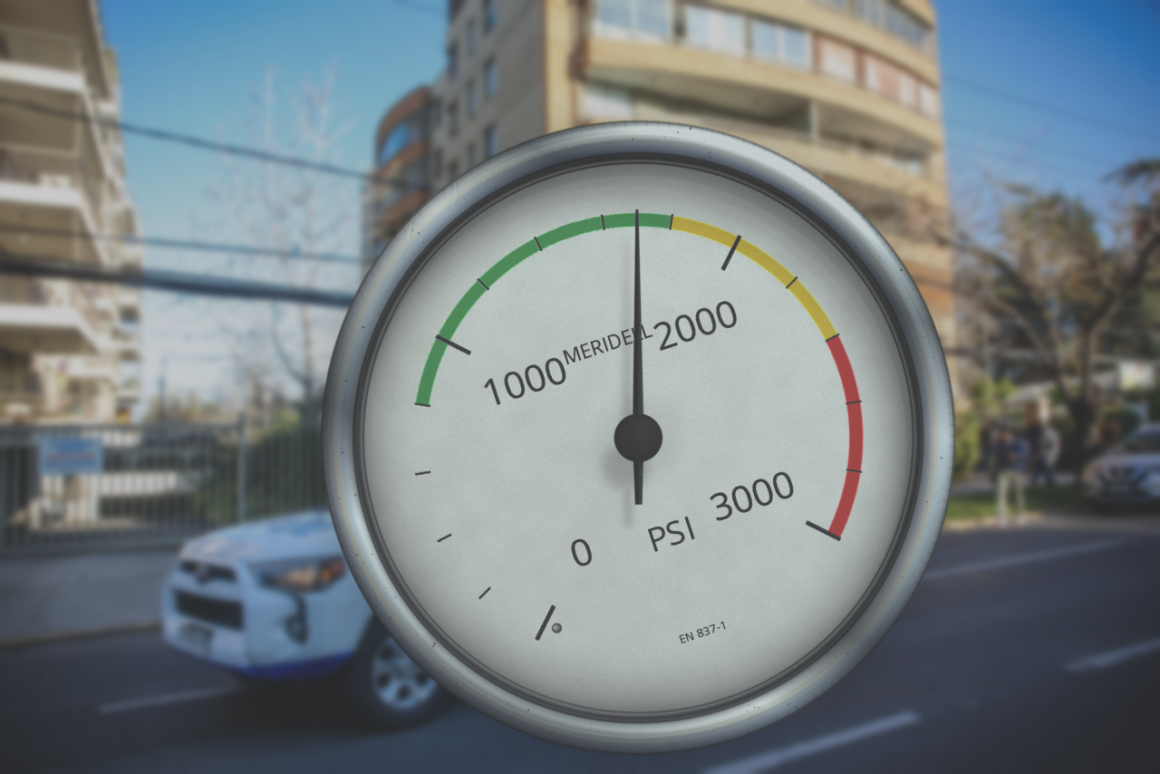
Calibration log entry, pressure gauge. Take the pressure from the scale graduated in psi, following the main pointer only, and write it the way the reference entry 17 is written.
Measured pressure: 1700
